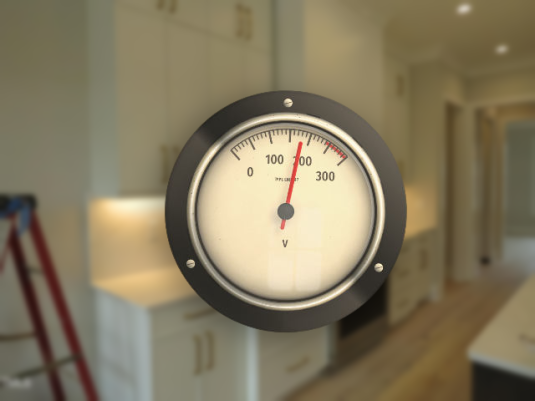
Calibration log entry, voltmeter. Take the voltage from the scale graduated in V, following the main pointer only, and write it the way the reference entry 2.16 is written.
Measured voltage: 180
